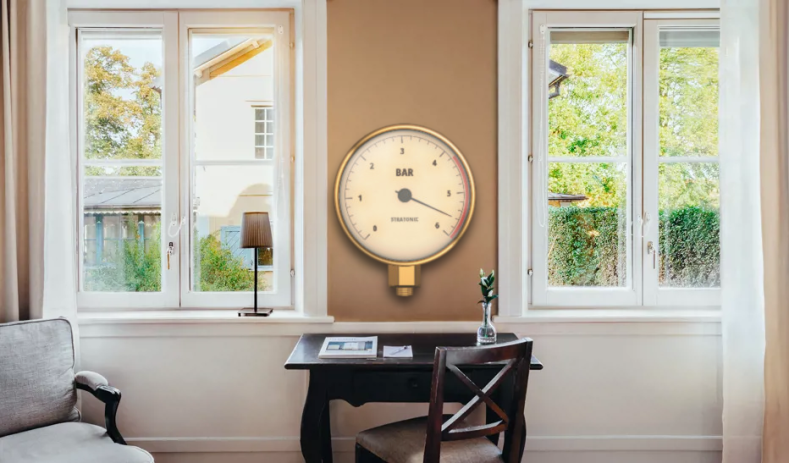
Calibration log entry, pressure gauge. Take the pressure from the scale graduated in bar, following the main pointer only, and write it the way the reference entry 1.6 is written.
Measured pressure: 5.6
